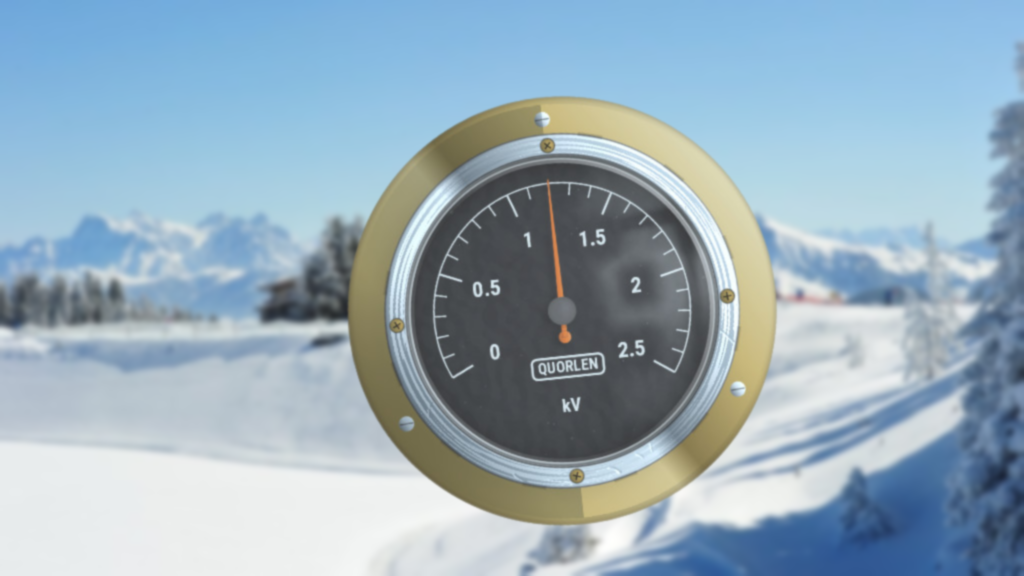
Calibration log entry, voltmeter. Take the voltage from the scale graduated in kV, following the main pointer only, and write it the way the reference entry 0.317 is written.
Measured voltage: 1.2
